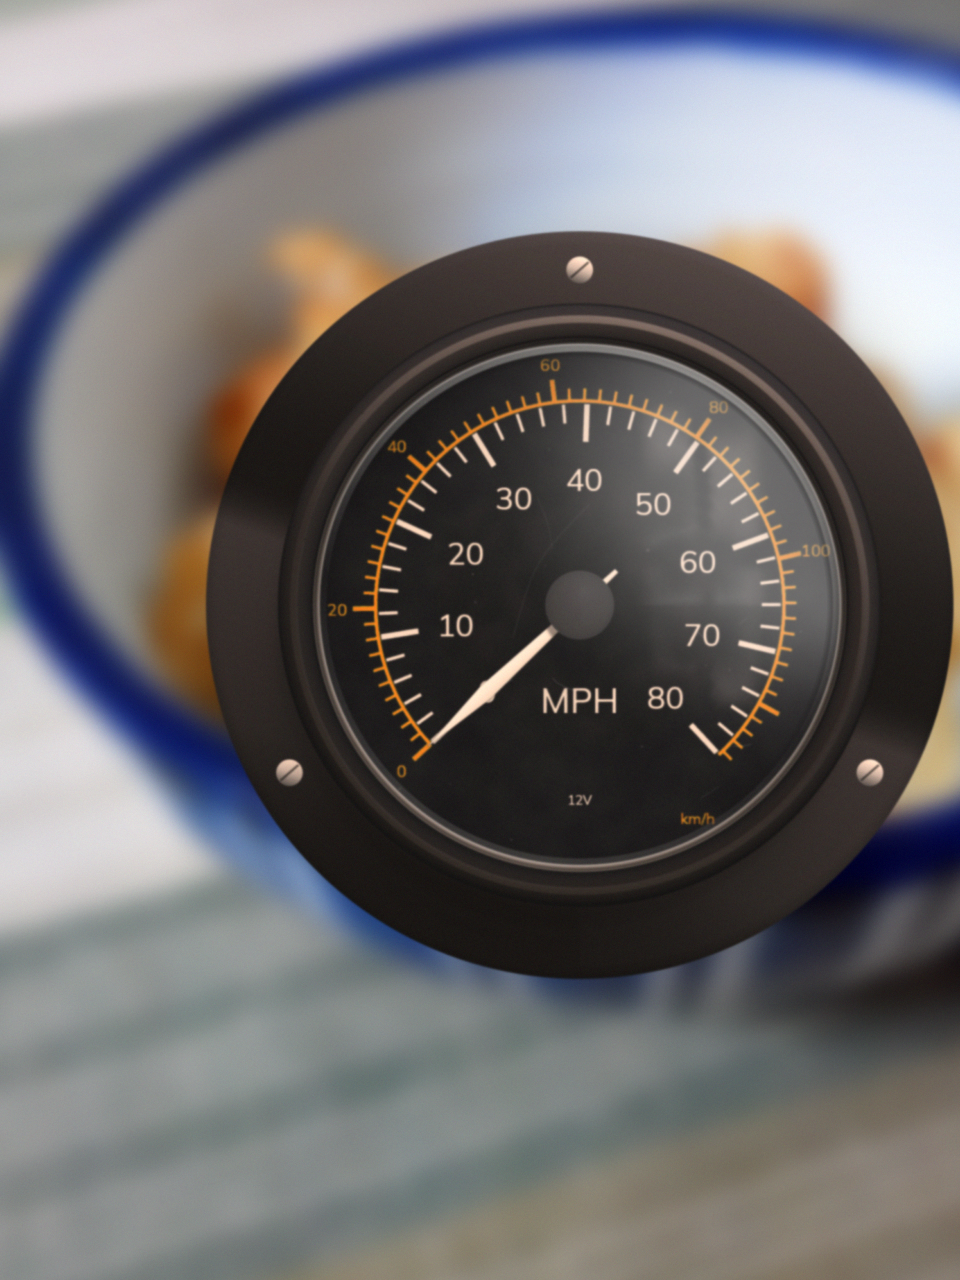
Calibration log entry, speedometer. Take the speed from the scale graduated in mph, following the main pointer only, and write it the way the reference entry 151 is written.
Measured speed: 0
